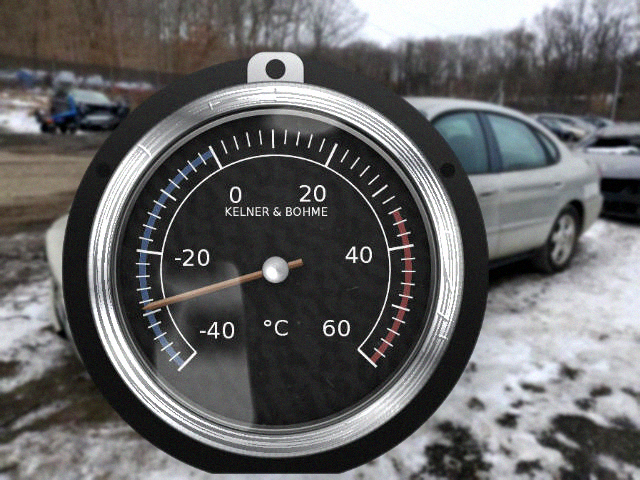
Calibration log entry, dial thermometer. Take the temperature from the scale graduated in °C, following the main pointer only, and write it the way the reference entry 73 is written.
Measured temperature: -29
